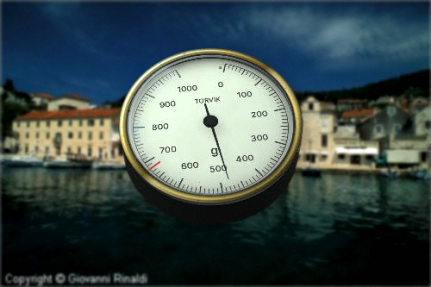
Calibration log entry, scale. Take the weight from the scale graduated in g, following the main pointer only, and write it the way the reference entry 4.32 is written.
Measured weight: 480
